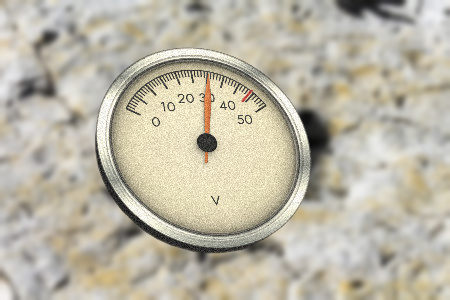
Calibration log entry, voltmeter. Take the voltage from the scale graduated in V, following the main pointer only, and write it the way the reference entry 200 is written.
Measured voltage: 30
